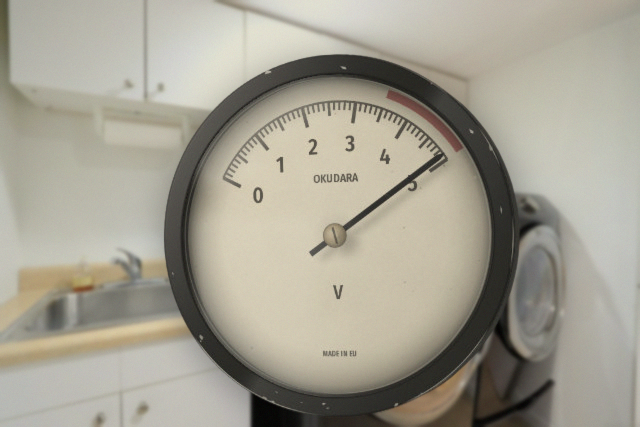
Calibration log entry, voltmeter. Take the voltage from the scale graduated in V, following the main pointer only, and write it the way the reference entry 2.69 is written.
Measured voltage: 4.9
